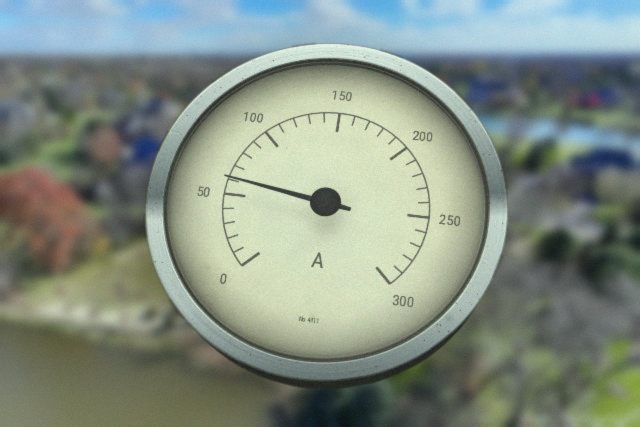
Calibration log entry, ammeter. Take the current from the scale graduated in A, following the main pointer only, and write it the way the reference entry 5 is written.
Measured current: 60
